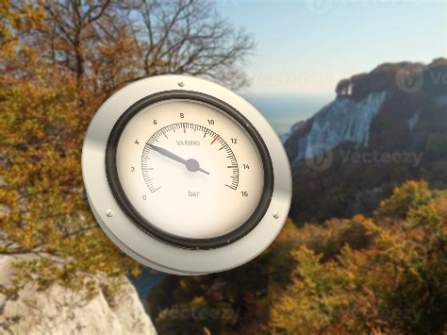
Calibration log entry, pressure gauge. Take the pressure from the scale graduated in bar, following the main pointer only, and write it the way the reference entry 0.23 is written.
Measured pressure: 4
